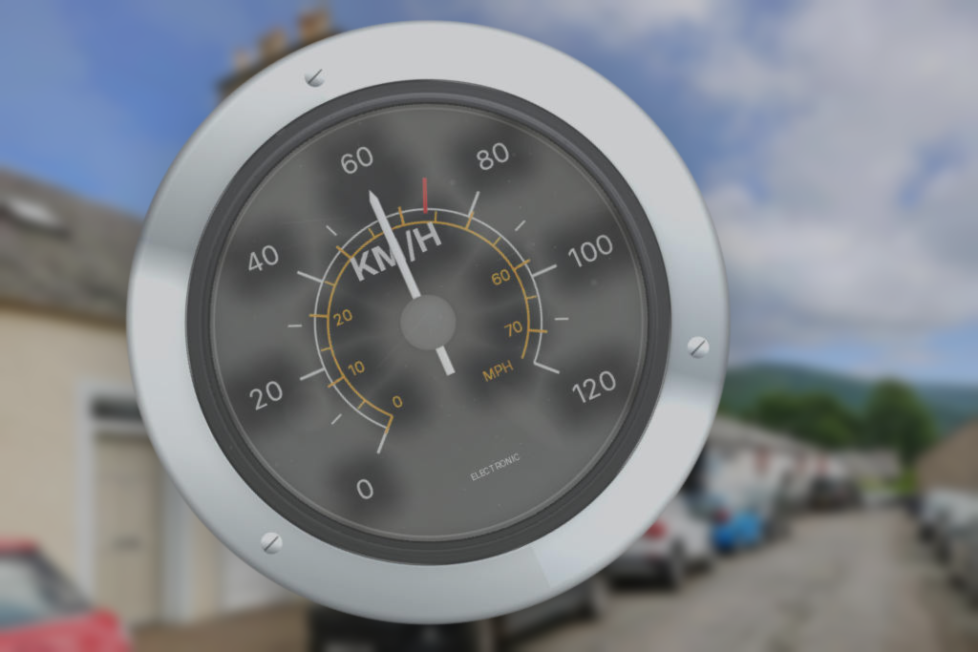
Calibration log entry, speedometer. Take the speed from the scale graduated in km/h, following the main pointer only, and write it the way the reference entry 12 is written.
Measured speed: 60
